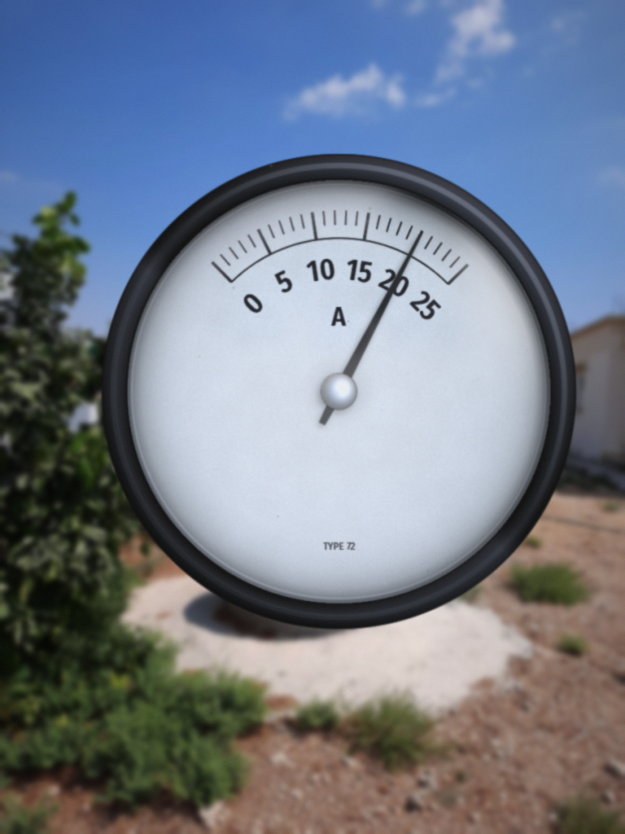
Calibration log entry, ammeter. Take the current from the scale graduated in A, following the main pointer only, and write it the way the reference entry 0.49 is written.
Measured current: 20
